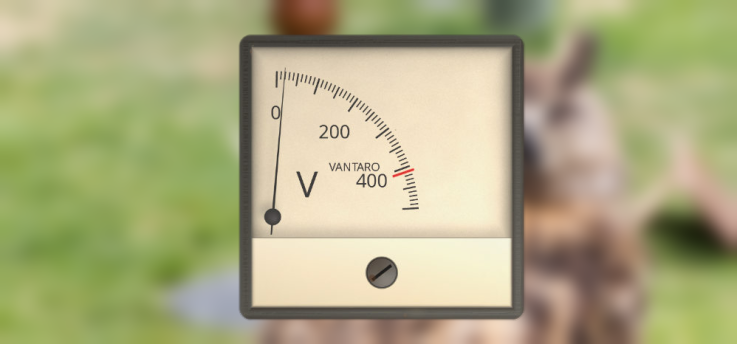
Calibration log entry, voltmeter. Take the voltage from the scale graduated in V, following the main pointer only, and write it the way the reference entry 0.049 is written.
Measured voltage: 20
